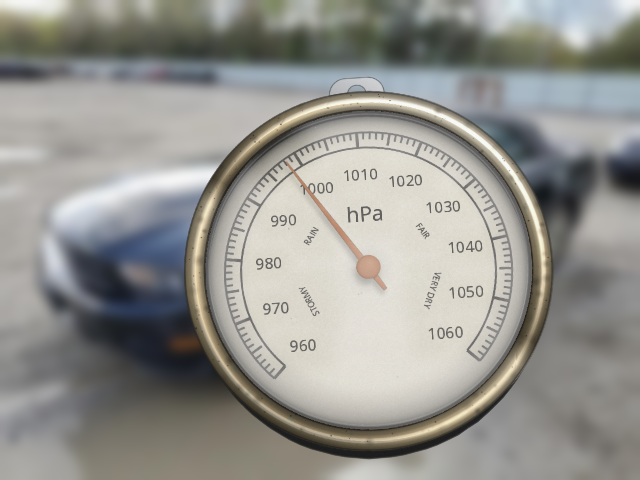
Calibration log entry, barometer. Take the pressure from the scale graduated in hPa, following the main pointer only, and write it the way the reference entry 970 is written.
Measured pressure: 998
